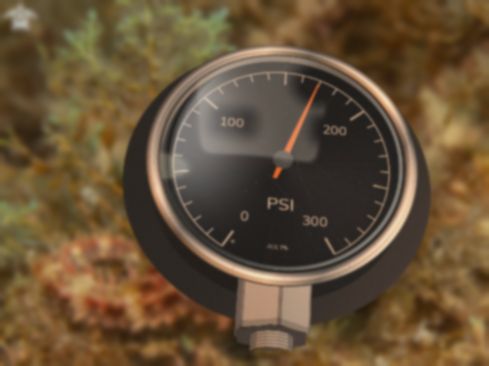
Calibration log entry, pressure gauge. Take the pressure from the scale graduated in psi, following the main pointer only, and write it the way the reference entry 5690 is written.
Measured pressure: 170
